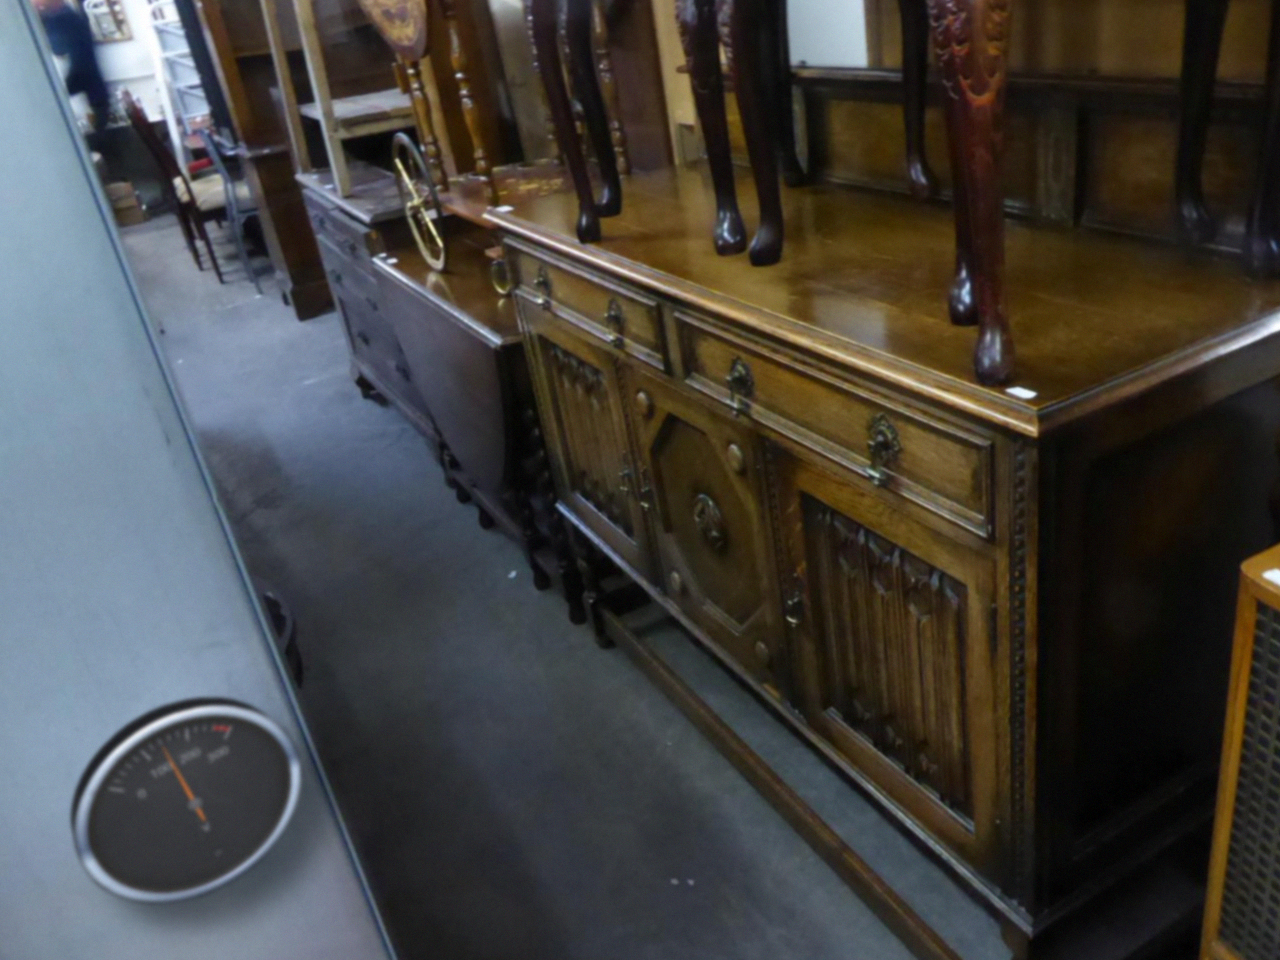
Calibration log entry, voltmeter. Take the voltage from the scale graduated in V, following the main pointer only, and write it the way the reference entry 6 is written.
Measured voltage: 140
